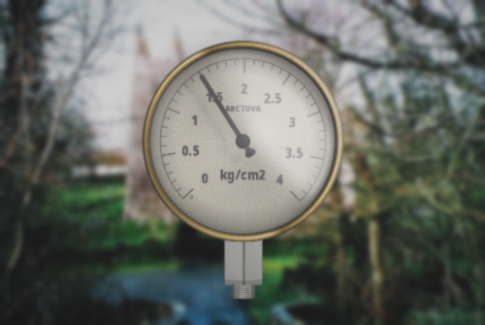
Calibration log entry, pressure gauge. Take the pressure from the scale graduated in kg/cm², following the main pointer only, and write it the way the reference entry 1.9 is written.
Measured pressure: 1.5
